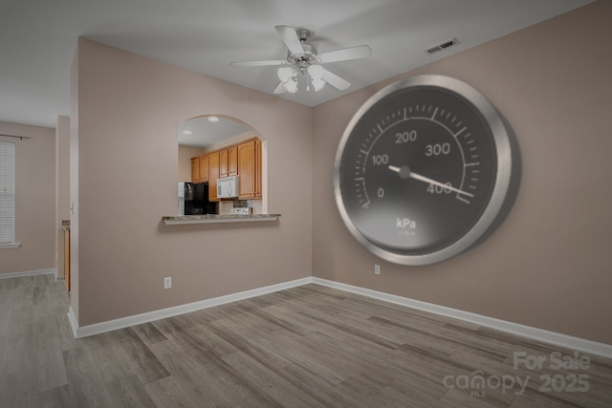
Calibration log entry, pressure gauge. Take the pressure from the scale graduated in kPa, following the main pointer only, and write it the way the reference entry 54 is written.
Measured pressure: 390
